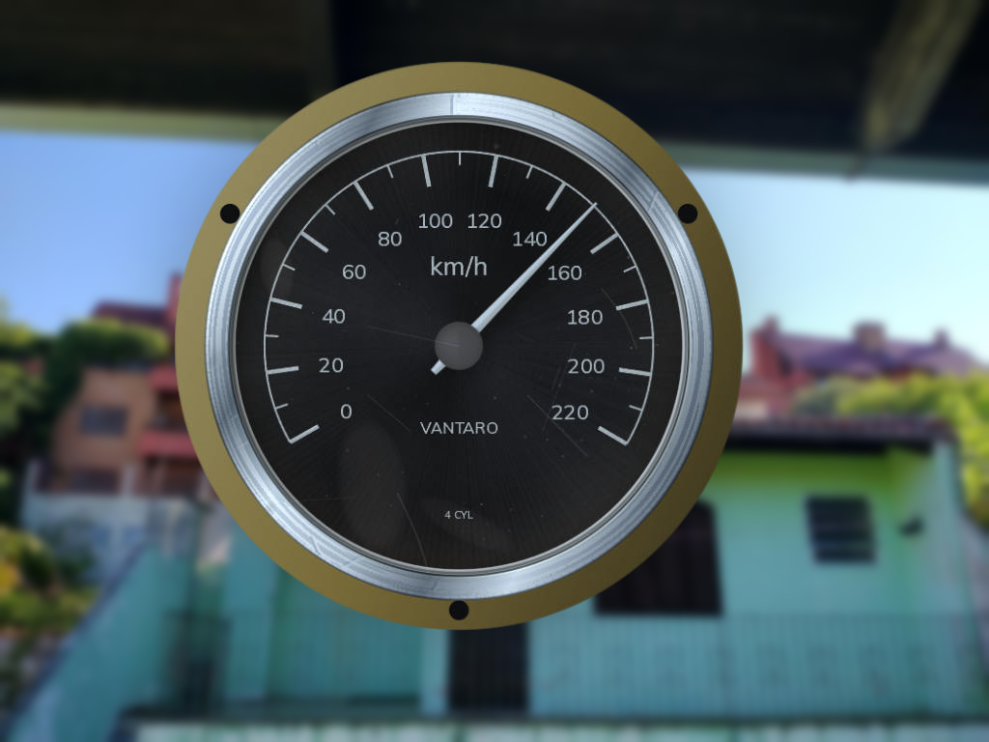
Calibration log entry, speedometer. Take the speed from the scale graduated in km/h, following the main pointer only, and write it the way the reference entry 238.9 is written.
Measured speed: 150
